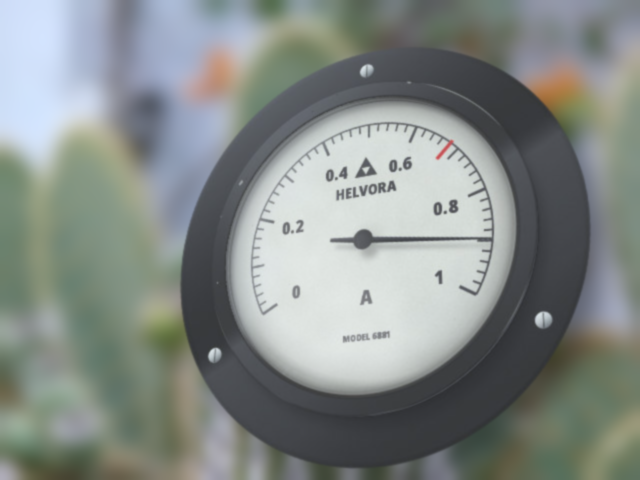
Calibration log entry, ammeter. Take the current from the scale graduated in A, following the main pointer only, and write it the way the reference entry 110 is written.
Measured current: 0.9
